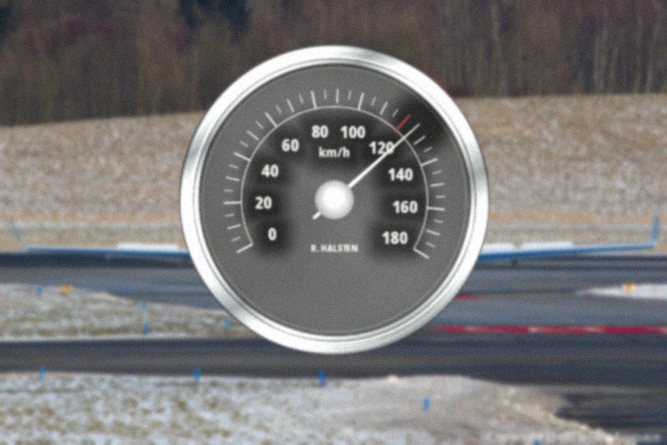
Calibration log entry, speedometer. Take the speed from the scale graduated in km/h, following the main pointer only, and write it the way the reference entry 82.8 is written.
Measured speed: 125
